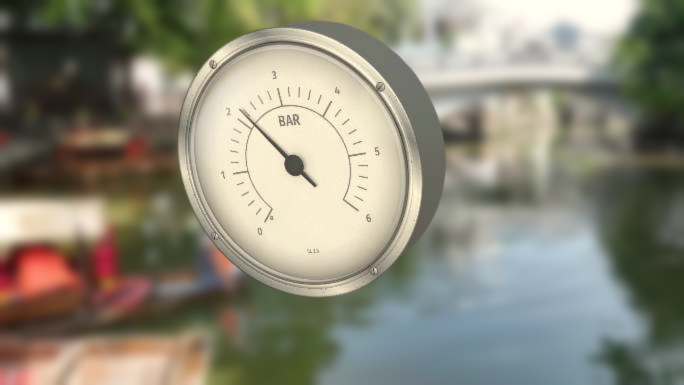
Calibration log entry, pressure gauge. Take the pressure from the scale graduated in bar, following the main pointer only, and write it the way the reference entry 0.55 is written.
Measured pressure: 2.2
